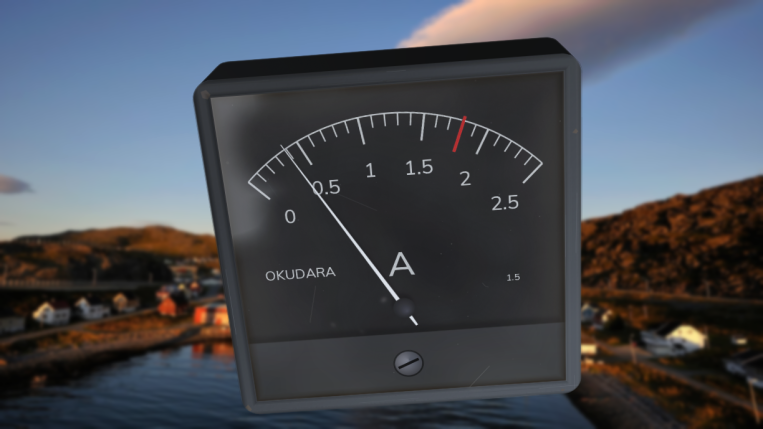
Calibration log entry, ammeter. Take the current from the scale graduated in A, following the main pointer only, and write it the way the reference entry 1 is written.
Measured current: 0.4
